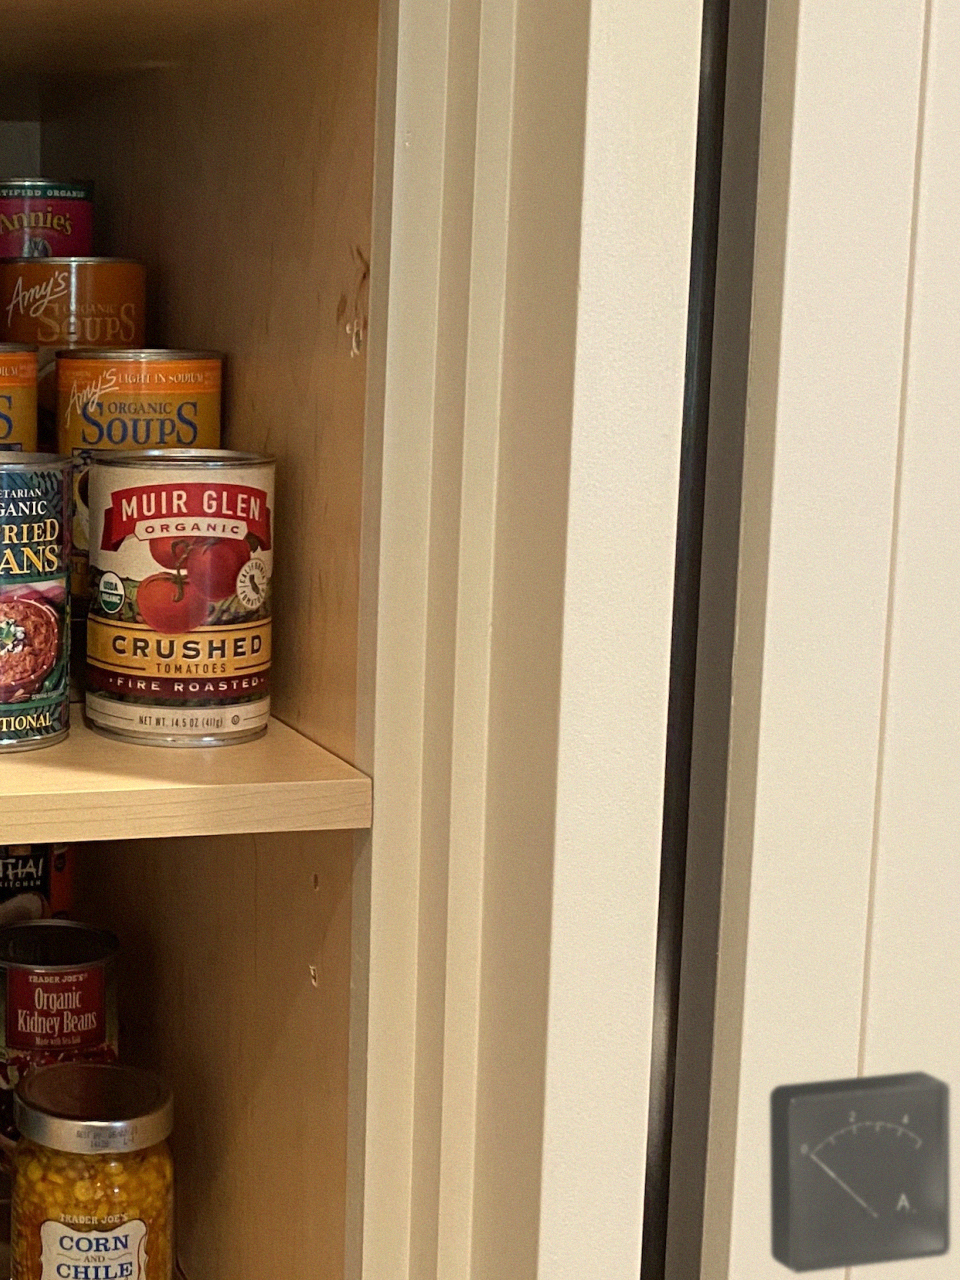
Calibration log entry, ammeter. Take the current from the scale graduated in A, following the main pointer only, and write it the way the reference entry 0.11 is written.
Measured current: 0
